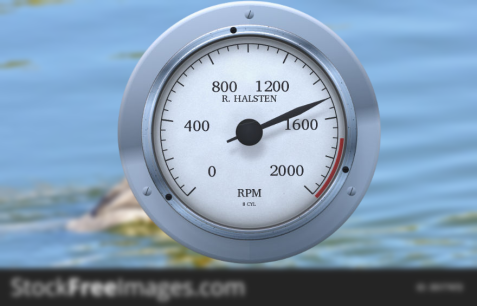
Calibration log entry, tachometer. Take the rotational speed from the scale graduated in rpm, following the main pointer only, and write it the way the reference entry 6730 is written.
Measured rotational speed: 1500
